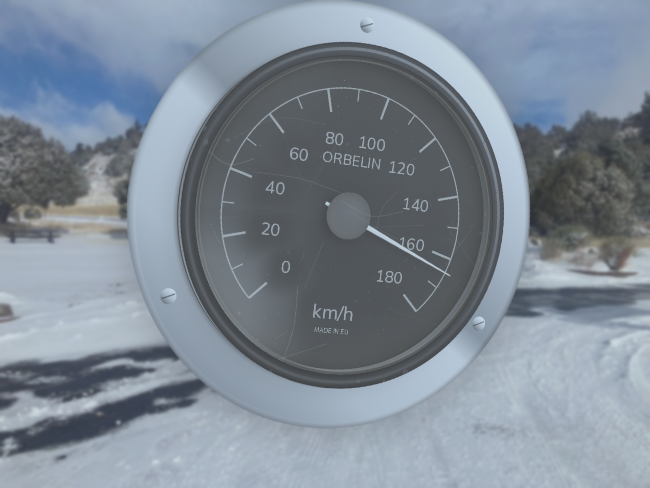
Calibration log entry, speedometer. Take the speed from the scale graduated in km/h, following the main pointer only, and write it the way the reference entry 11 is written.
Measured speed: 165
